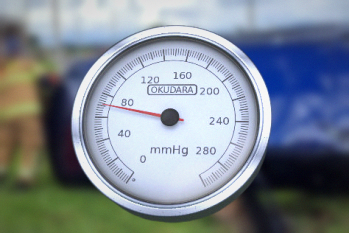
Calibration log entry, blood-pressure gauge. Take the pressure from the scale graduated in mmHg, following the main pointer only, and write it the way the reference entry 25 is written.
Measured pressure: 70
